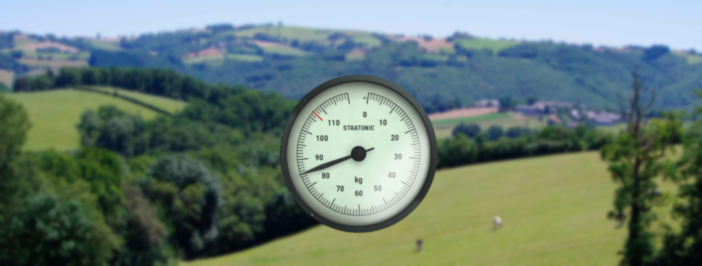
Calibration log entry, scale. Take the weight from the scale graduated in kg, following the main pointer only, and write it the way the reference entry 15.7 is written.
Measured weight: 85
